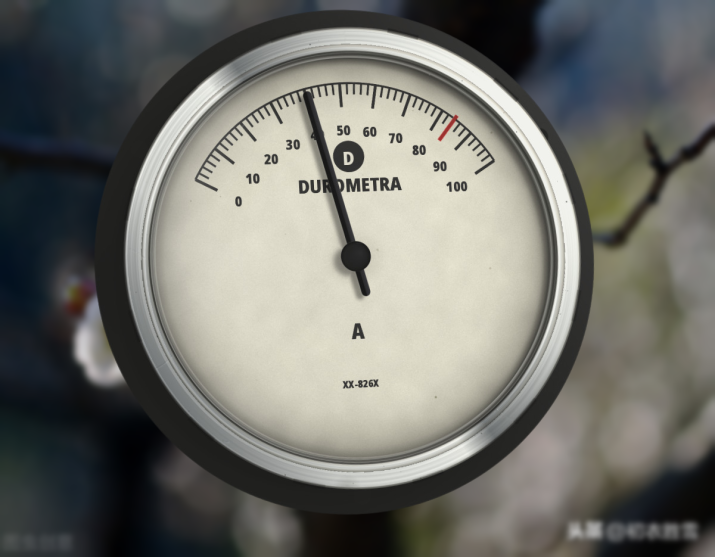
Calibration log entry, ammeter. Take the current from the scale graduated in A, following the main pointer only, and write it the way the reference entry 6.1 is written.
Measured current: 40
